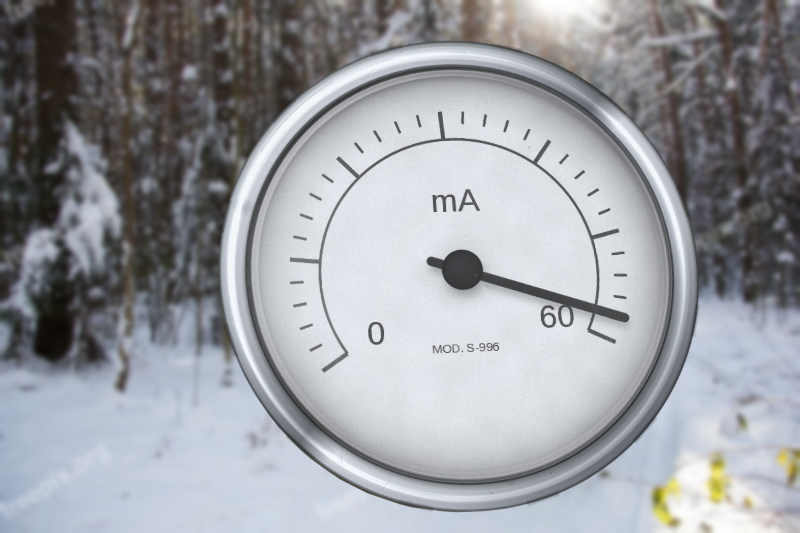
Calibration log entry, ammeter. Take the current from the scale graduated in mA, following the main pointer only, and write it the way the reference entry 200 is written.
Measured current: 58
